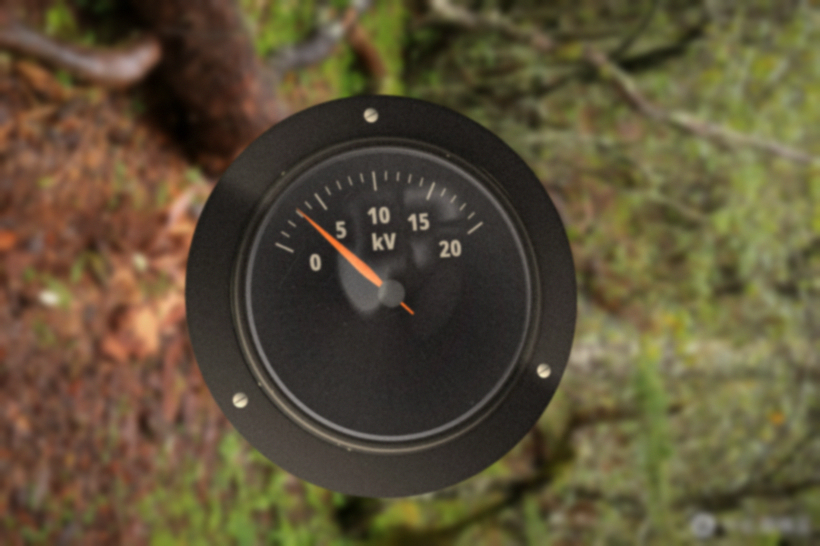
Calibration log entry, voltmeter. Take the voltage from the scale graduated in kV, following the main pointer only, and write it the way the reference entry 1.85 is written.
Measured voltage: 3
